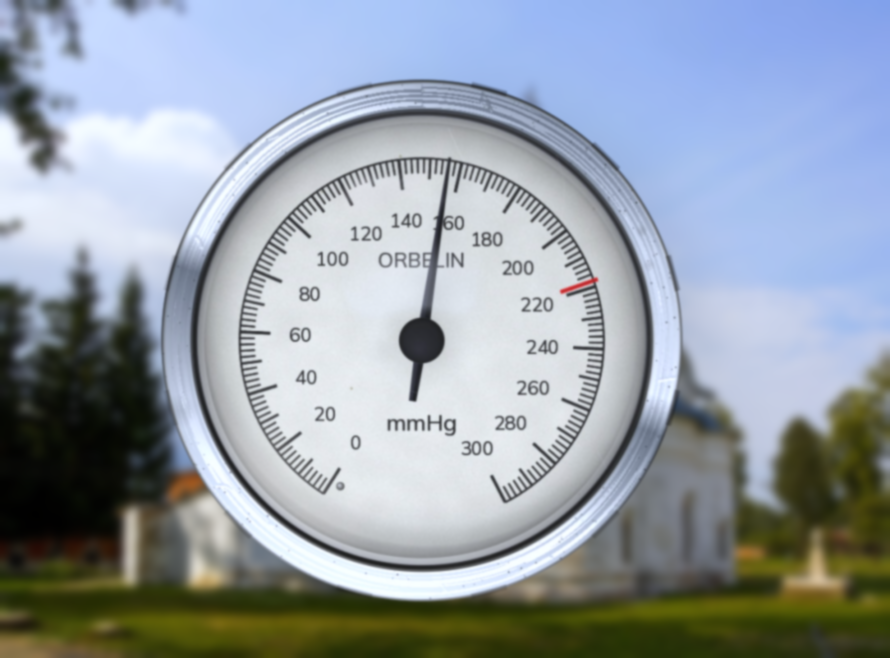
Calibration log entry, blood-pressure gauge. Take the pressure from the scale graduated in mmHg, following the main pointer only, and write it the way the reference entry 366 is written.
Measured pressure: 156
